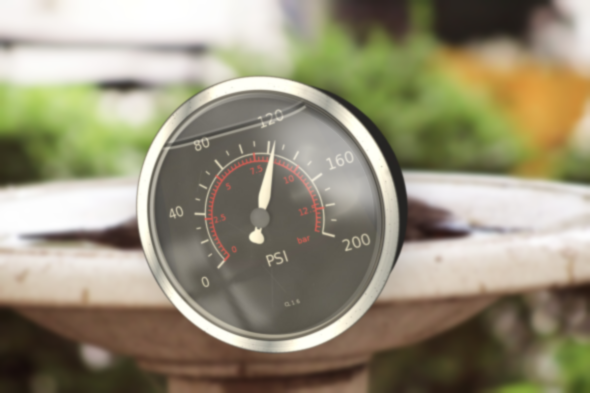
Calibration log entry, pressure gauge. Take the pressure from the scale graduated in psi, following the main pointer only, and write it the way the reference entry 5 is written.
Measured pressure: 125
